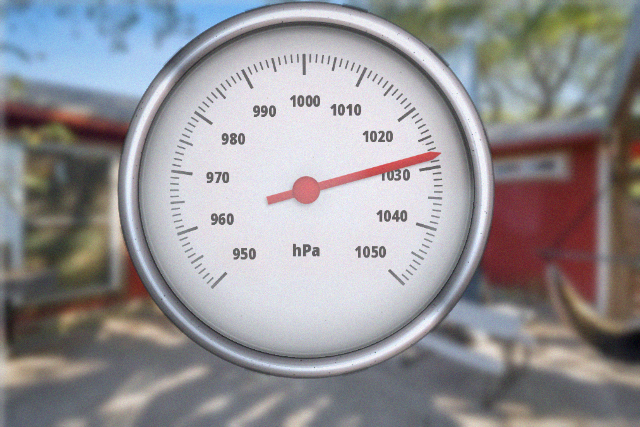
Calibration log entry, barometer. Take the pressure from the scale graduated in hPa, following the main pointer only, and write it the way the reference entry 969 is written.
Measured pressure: 1028
